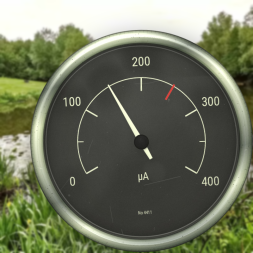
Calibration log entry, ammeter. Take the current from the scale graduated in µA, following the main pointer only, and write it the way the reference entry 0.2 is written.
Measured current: 150
